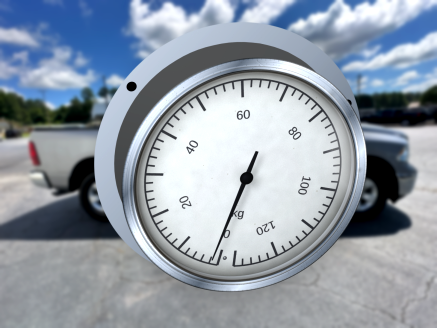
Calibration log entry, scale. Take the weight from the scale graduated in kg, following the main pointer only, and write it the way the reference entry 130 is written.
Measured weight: 2
